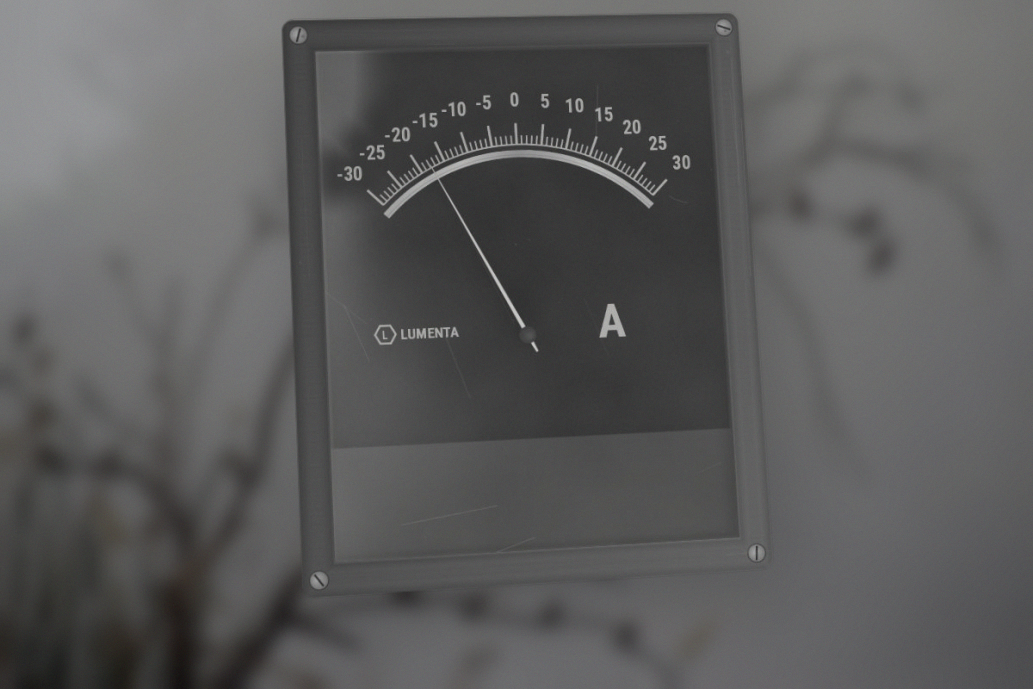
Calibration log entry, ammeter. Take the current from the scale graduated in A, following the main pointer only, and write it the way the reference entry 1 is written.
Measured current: -18
